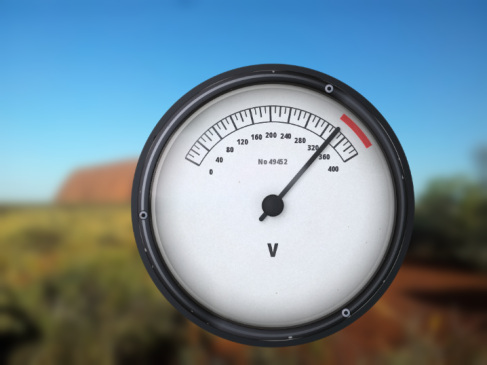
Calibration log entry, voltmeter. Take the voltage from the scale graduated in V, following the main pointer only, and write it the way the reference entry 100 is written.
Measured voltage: 340
